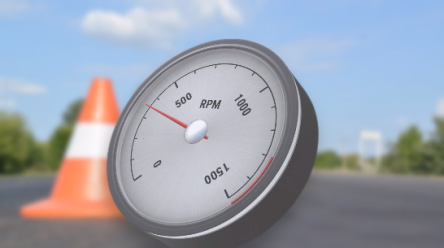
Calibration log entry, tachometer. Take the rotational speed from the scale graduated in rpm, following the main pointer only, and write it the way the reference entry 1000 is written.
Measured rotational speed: 350
